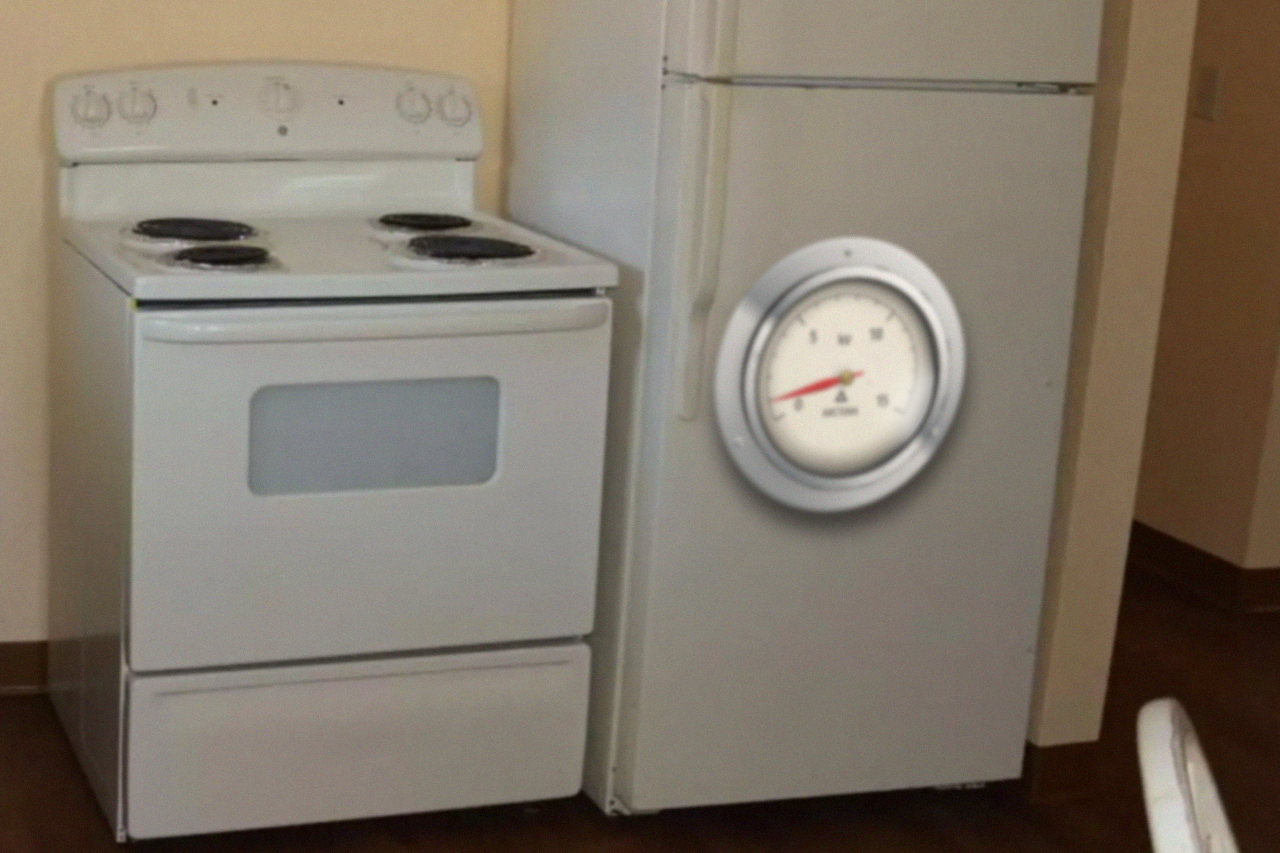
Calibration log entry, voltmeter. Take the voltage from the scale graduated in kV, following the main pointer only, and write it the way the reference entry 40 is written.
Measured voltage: 1
